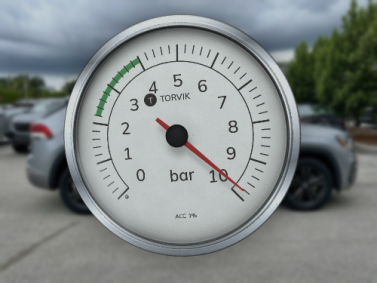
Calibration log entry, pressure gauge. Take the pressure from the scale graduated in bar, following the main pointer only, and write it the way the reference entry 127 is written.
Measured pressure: 9.8
